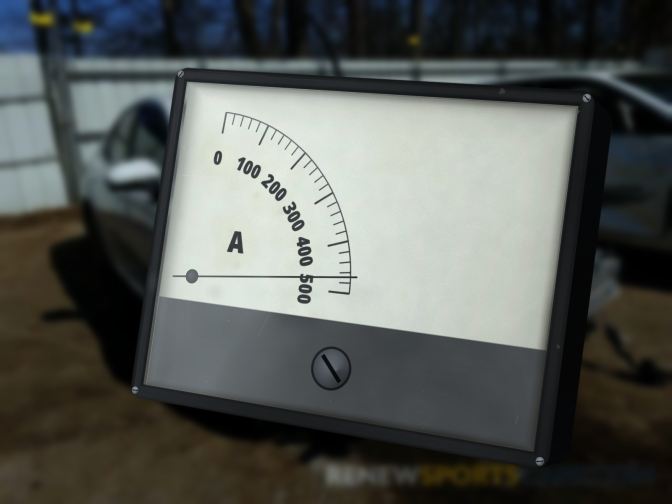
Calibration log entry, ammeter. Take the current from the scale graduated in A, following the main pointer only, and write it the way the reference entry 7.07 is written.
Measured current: 470
